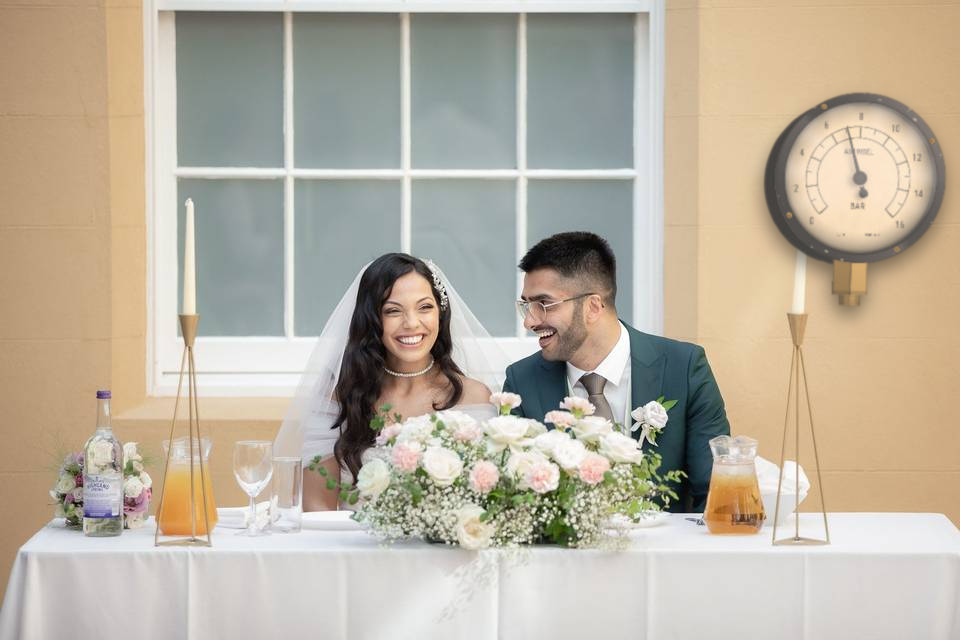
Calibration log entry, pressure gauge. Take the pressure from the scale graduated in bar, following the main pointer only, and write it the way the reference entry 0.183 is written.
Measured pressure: 7
